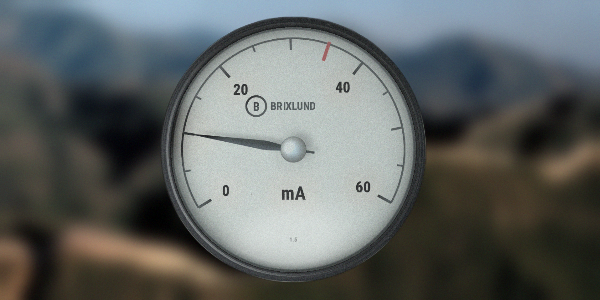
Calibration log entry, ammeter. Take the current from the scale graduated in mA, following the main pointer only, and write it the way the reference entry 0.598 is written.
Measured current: 10
